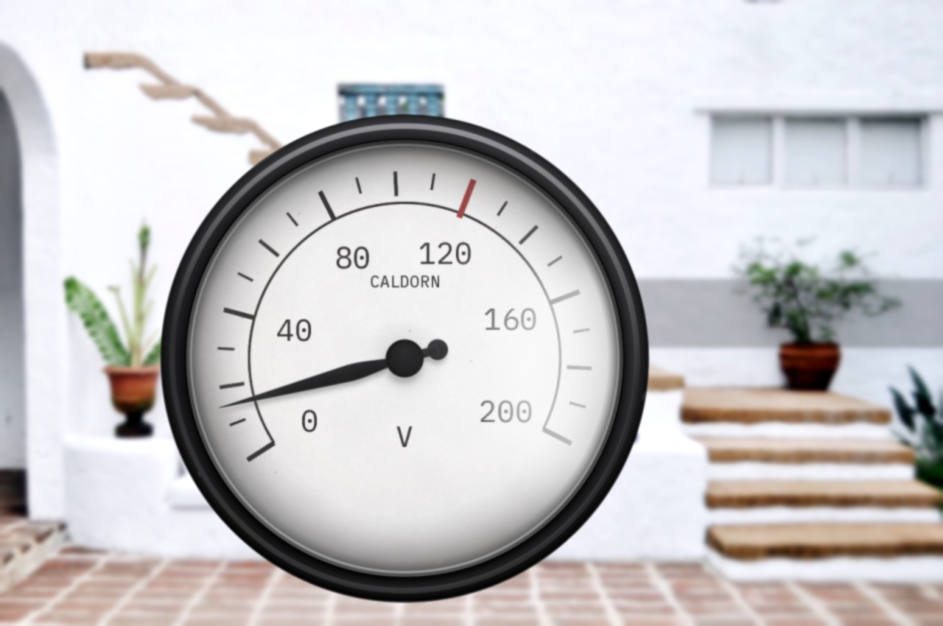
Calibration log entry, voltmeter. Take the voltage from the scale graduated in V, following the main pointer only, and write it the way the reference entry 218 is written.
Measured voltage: 15
